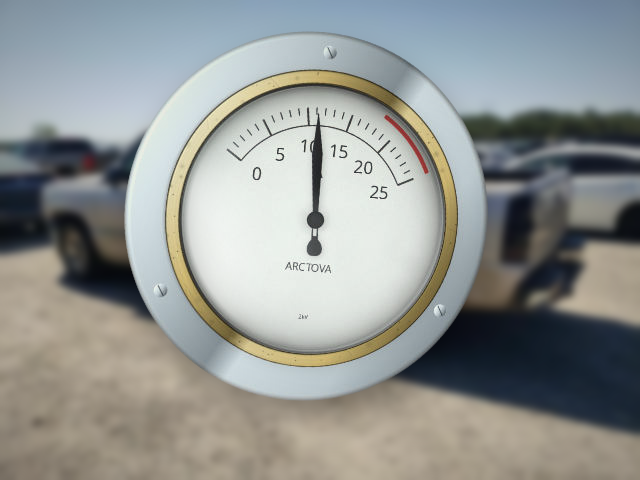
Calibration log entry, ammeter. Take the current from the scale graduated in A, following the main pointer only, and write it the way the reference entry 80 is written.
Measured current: 11
